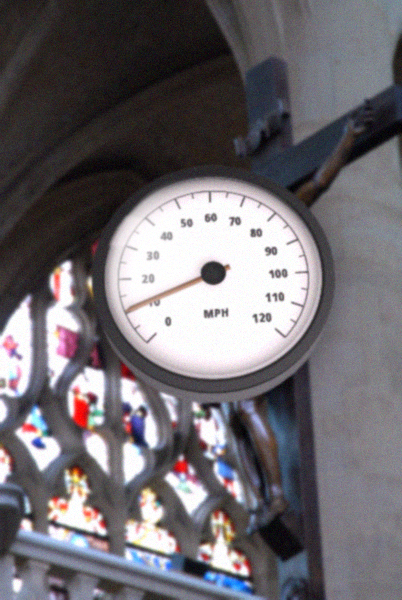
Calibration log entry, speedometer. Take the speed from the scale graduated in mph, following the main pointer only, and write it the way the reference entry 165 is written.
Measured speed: 10
